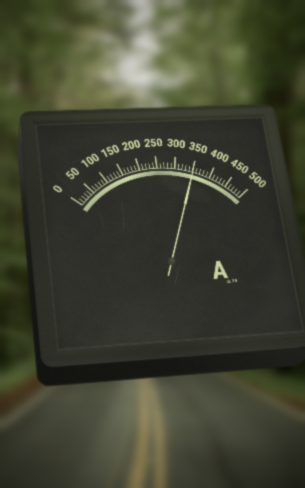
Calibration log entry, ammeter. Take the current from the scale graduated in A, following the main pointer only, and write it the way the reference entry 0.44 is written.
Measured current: 350
